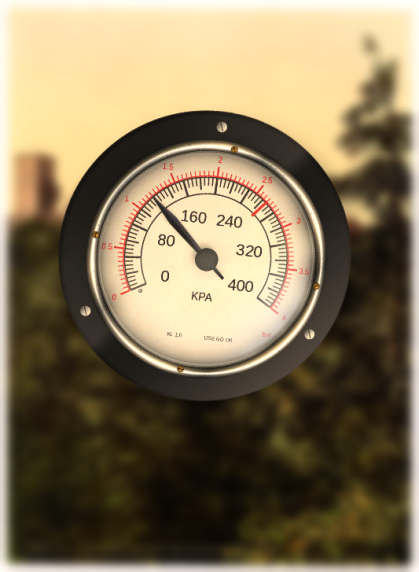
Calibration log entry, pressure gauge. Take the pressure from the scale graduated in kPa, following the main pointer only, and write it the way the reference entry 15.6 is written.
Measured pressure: 120
